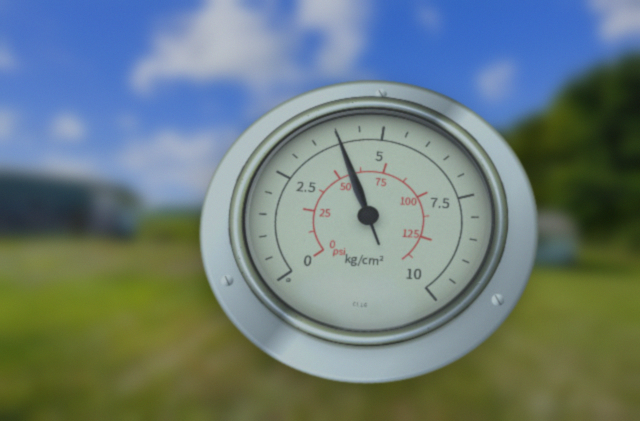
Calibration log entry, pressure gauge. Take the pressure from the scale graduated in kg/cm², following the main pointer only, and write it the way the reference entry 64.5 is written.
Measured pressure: 4
